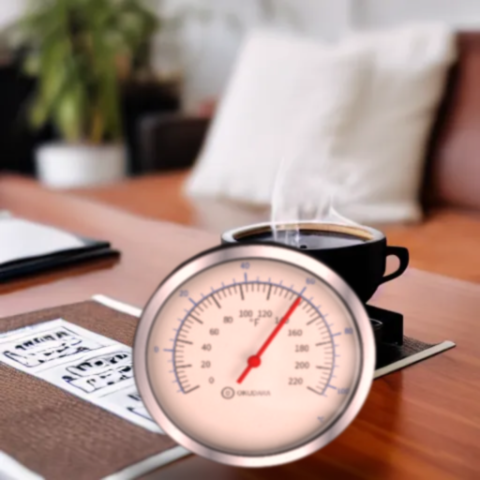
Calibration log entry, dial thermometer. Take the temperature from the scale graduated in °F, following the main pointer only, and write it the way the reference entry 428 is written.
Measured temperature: 140
